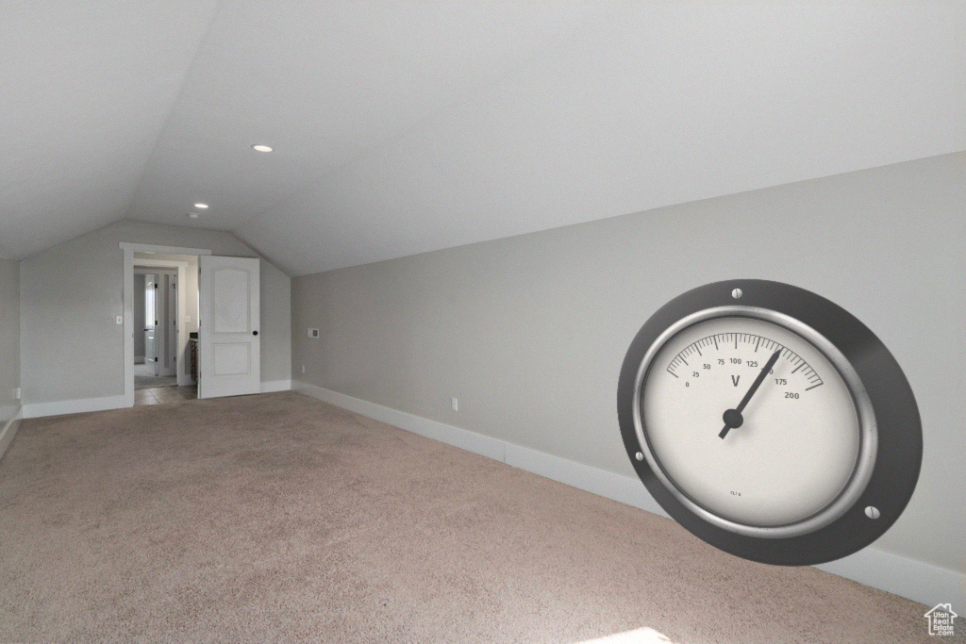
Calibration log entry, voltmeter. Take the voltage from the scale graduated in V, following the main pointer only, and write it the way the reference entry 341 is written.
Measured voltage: 150
